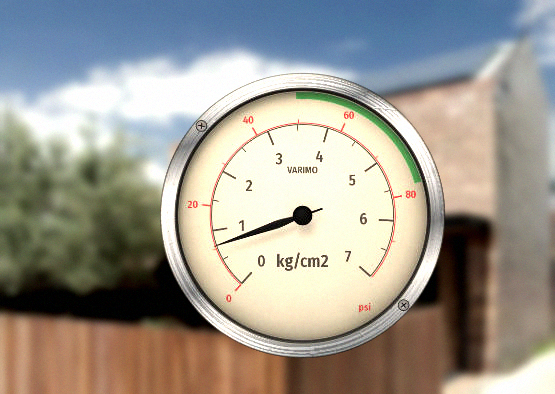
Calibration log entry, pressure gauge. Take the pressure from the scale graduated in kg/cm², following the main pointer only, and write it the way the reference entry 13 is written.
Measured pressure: 0.75
